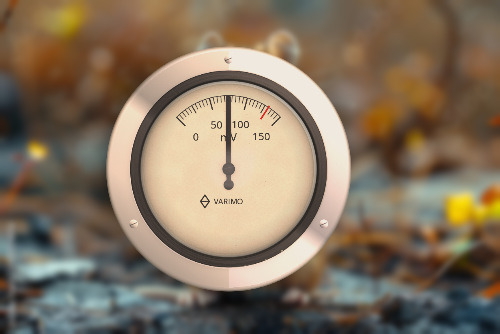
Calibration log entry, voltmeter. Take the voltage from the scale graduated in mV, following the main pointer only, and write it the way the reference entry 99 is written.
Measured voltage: 75
